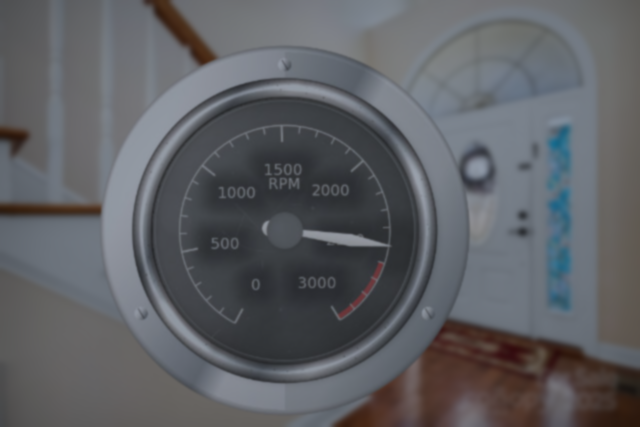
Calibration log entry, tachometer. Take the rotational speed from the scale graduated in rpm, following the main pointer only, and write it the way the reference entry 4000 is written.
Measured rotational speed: 2500
